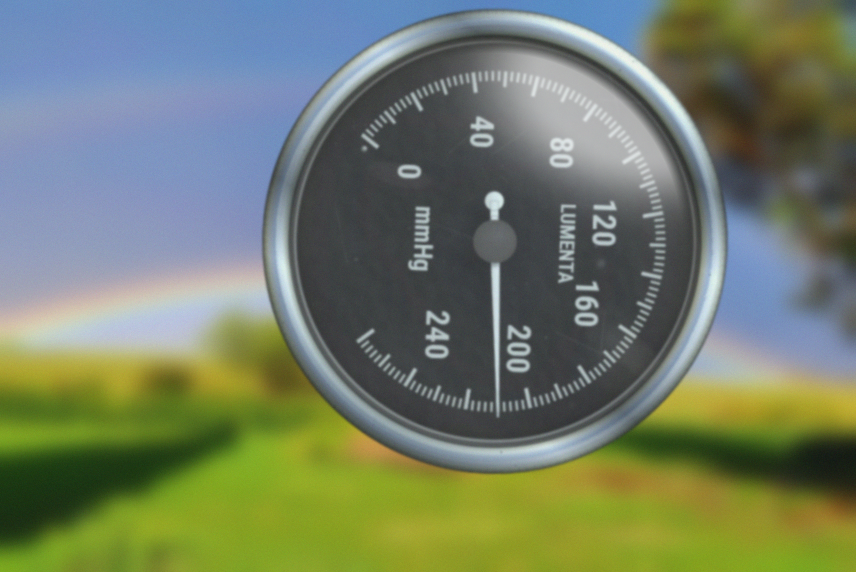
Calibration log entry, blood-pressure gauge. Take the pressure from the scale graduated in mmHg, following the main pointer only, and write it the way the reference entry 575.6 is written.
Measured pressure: 210
